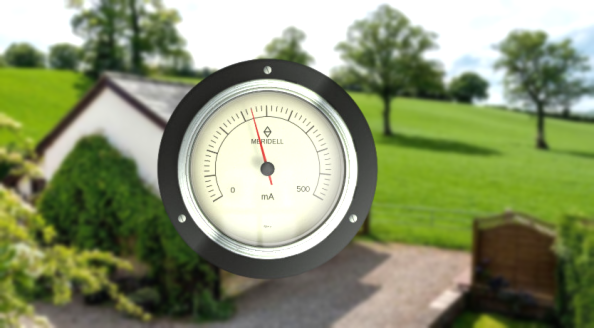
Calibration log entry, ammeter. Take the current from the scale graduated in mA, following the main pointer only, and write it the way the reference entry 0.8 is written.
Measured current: 220
